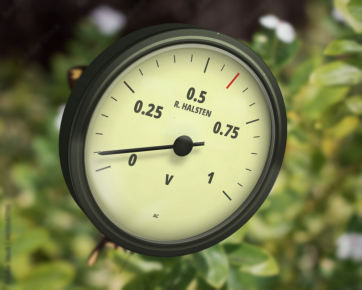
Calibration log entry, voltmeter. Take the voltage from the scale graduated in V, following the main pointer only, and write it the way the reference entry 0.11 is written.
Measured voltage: 0.05
